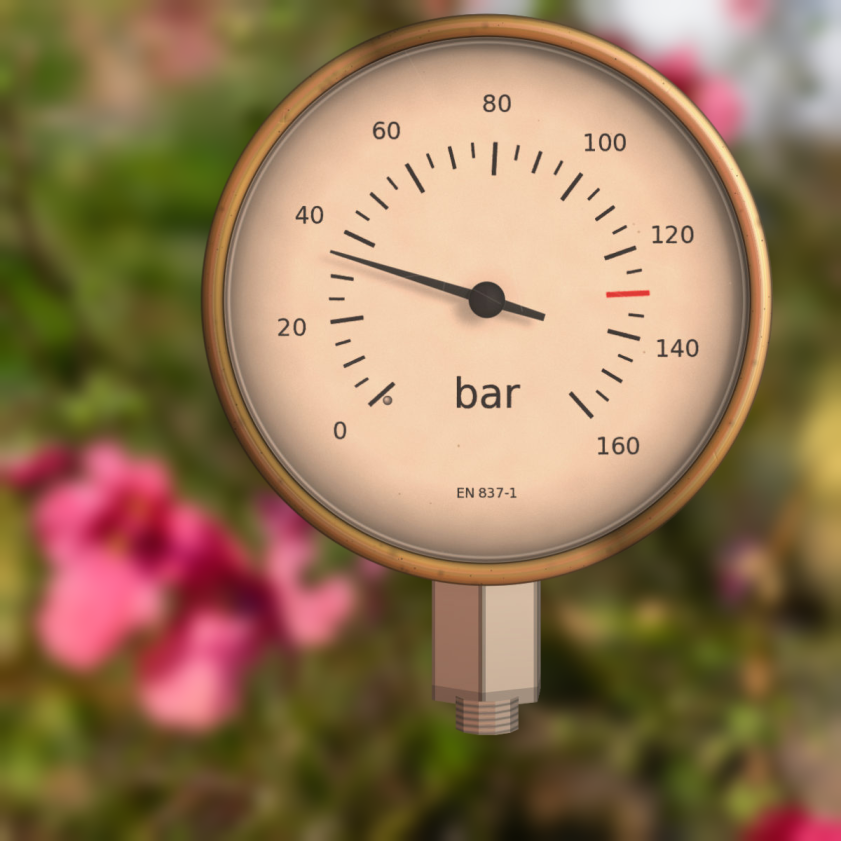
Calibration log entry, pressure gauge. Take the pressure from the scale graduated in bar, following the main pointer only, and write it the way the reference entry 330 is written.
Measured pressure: 35
